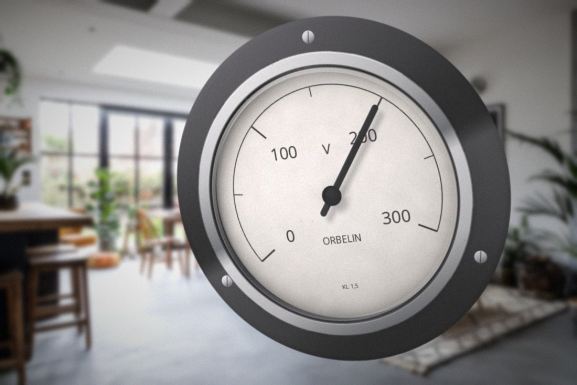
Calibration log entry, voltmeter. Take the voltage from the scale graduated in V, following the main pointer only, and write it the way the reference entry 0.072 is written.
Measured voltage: 200
